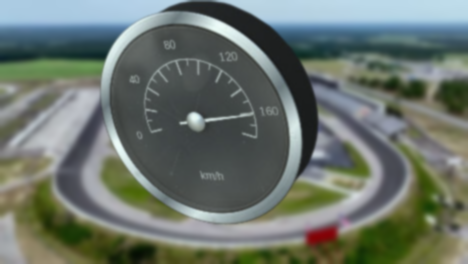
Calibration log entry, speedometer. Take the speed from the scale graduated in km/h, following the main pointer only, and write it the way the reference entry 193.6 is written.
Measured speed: 160
